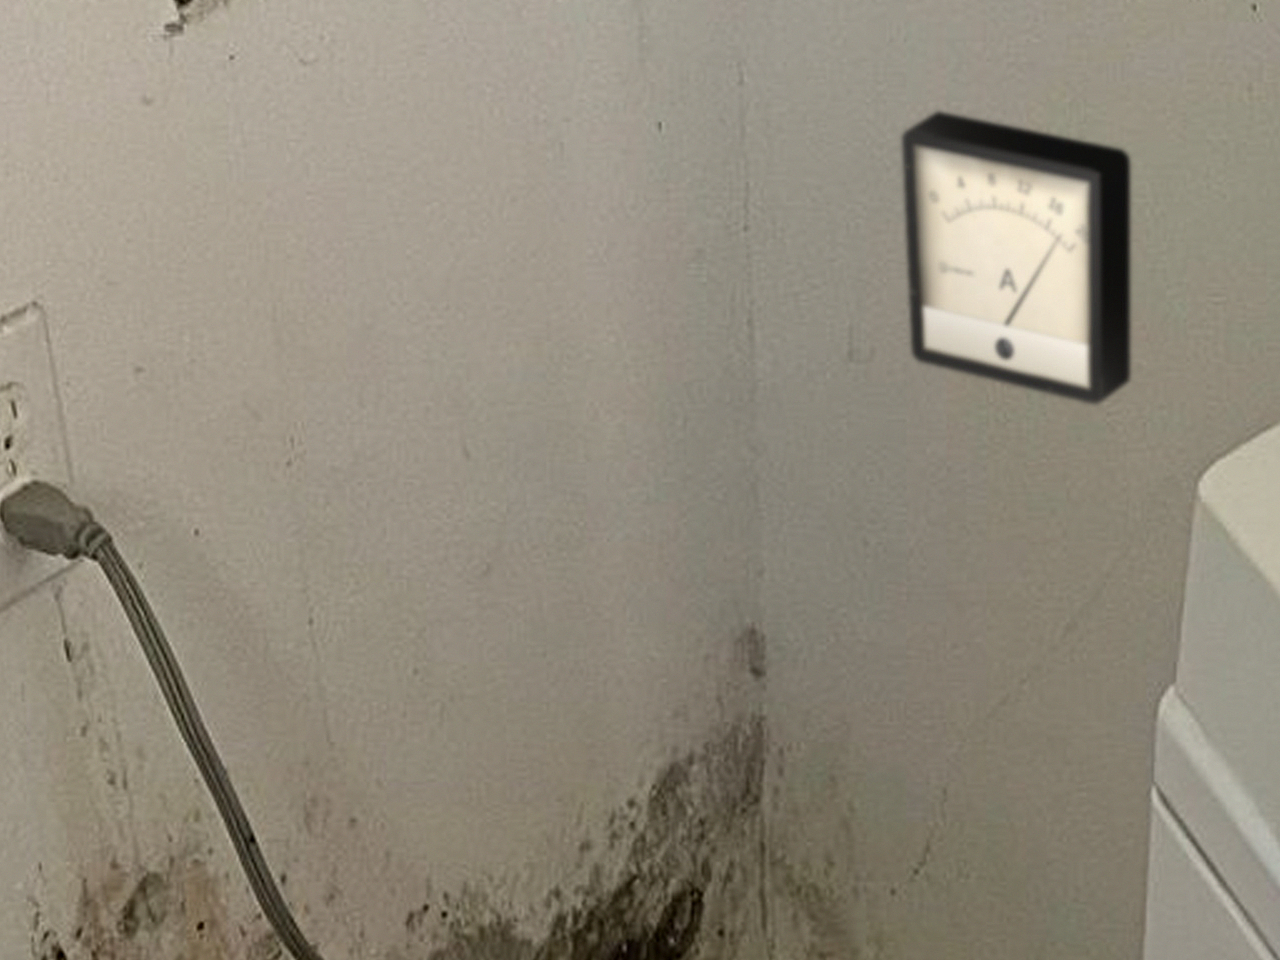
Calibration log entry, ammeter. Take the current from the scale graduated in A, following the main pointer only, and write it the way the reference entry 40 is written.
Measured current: 18
